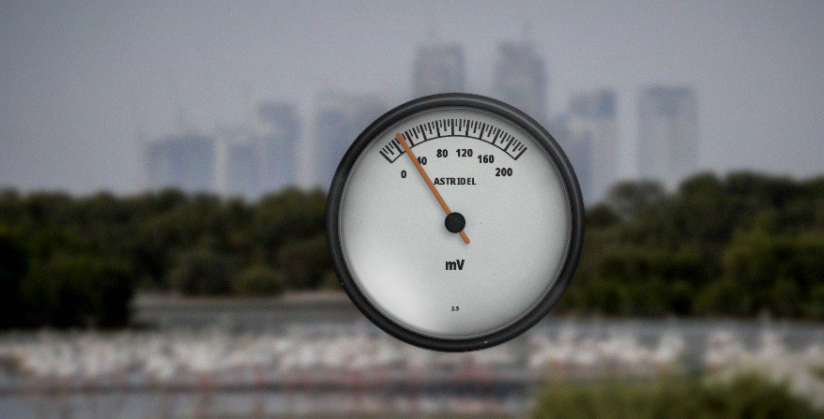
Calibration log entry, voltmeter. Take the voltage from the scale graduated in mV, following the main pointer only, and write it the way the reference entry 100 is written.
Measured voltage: 30
